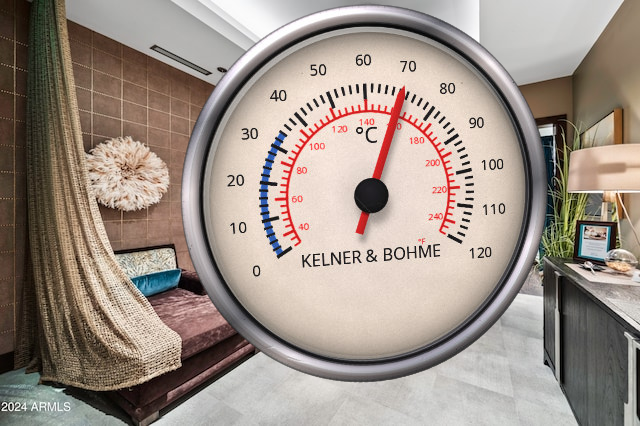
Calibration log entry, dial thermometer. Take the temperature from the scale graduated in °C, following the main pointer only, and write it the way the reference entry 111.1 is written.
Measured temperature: 70
